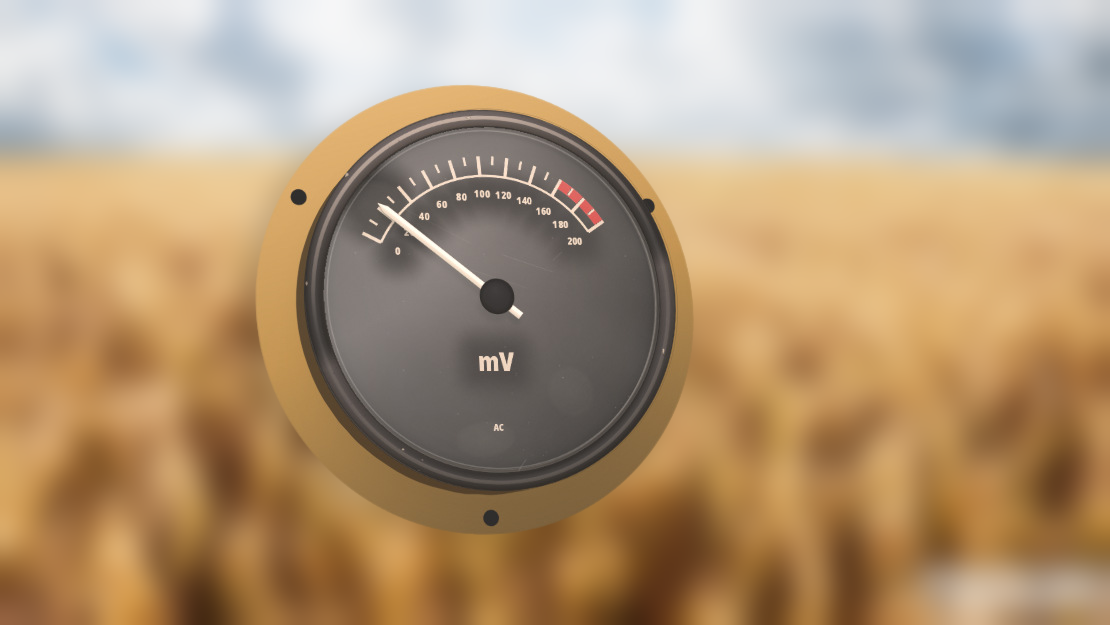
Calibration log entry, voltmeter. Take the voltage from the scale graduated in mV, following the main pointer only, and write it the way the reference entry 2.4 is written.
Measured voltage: 20
